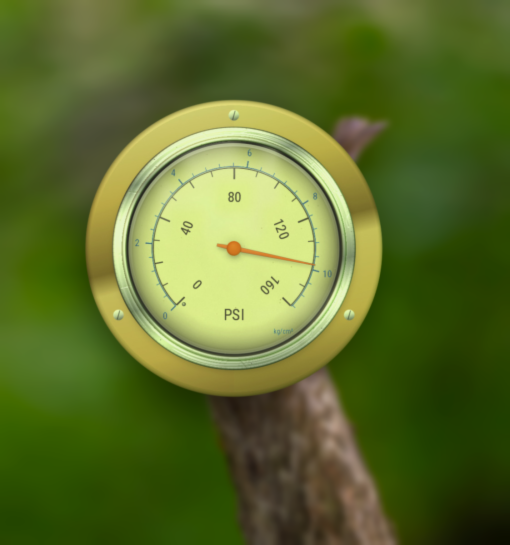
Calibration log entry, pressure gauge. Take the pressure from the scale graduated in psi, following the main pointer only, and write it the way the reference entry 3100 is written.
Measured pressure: 140
